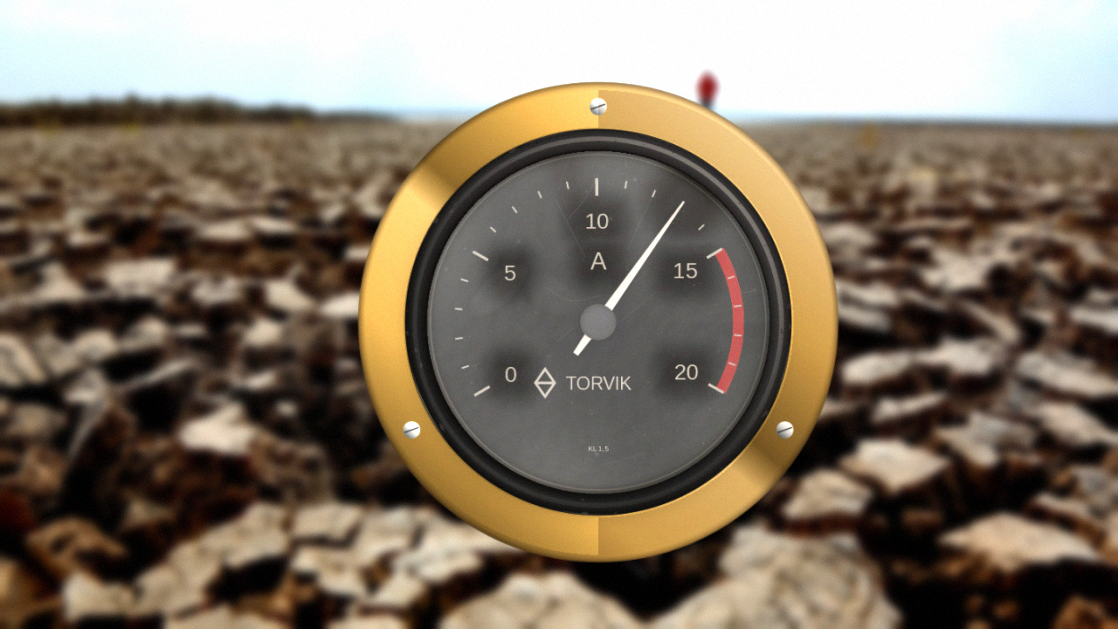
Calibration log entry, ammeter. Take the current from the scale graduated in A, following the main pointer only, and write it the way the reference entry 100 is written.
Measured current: 13
